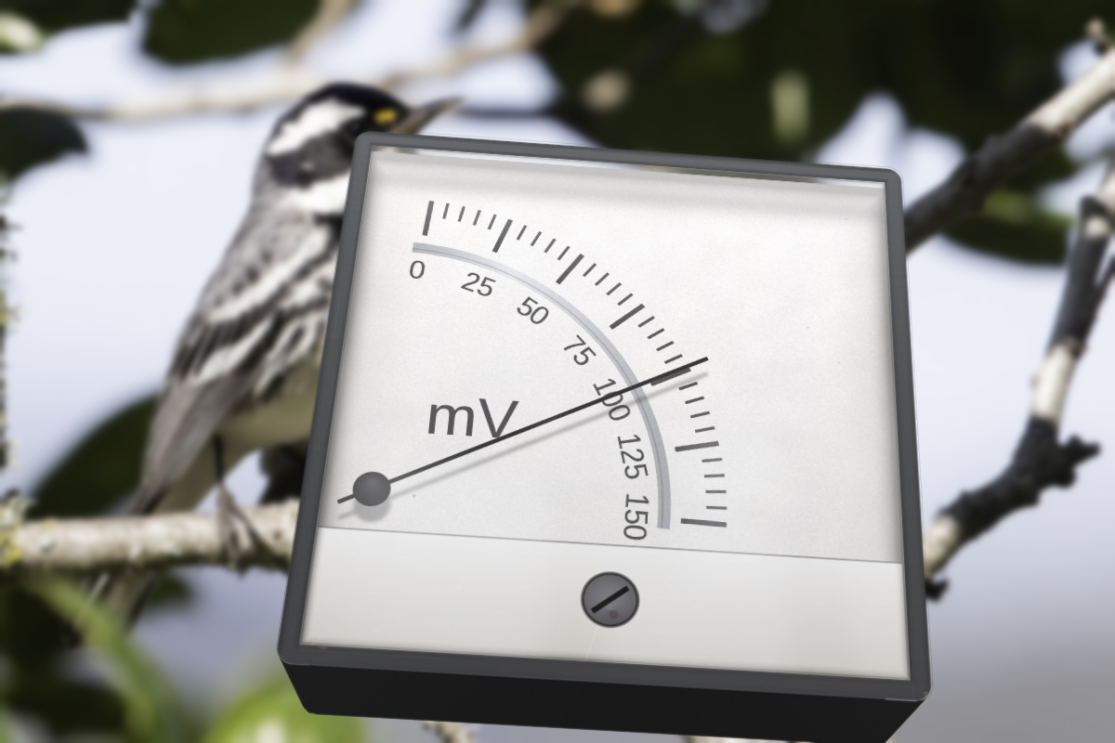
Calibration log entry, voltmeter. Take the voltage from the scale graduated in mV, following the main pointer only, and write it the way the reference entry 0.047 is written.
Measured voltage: 100
